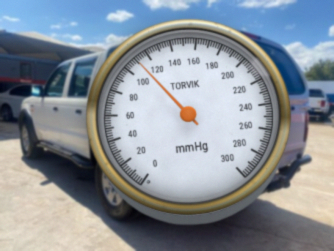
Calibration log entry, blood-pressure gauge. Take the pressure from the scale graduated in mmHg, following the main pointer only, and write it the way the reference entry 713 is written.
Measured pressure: 110
